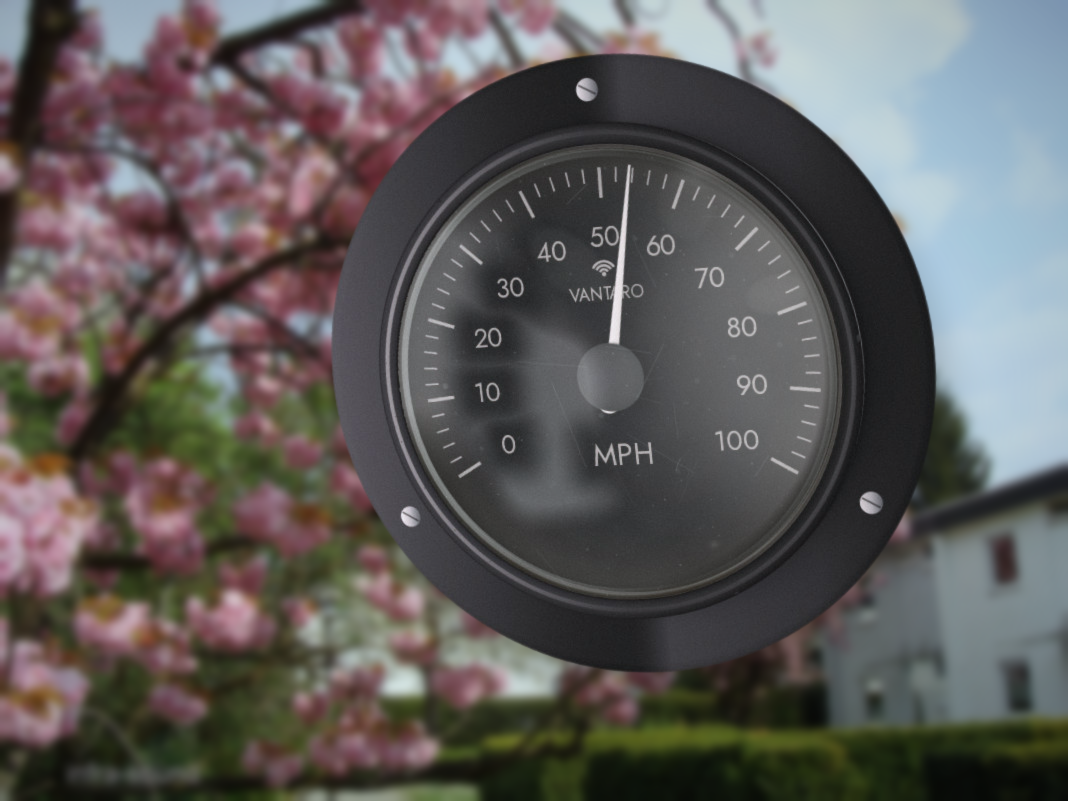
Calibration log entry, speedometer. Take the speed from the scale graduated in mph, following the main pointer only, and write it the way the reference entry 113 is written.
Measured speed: 54
